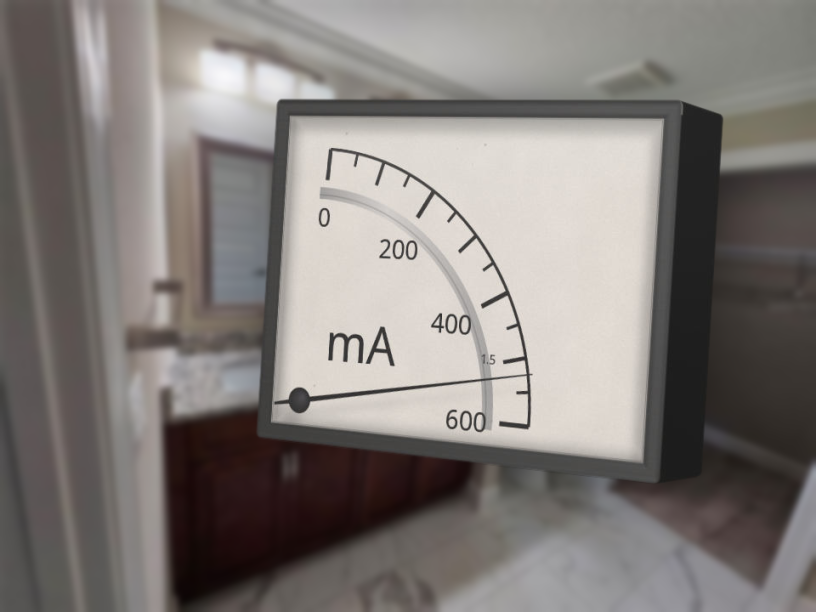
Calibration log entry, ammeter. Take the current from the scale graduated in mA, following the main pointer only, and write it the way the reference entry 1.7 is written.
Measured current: 525
